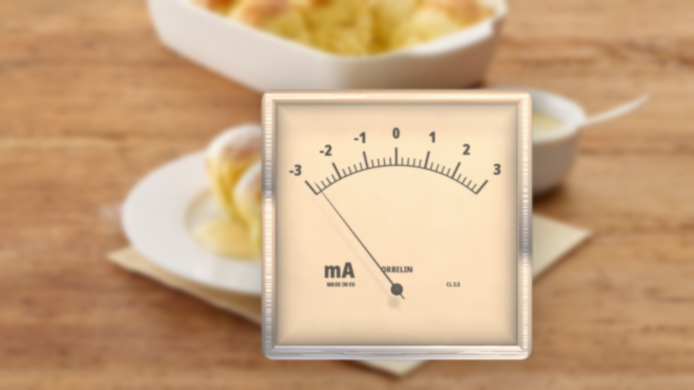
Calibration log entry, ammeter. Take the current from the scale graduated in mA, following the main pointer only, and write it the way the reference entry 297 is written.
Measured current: -2.8
